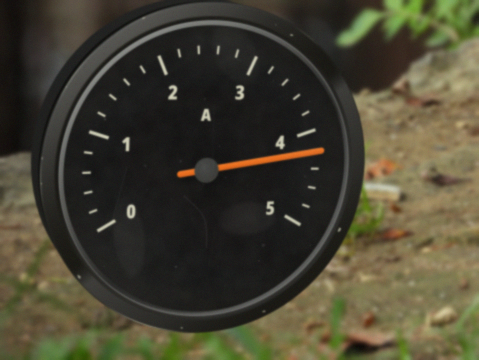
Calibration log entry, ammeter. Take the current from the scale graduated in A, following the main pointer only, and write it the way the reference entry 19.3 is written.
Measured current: 4.2
